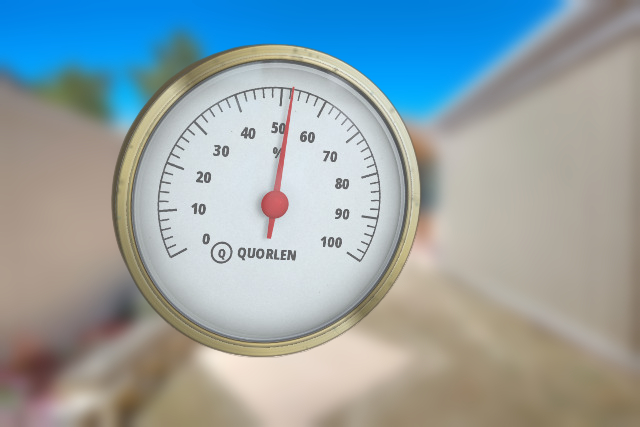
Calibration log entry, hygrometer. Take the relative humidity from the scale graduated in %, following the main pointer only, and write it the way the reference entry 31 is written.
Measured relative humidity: 52
